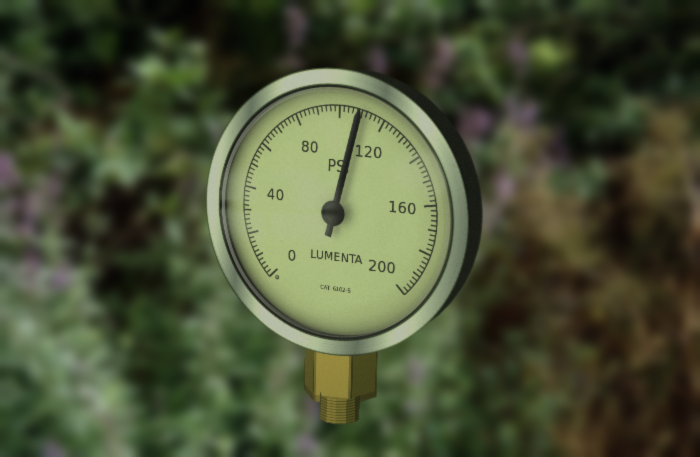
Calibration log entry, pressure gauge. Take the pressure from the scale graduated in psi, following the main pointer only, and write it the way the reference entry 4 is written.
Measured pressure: 110
